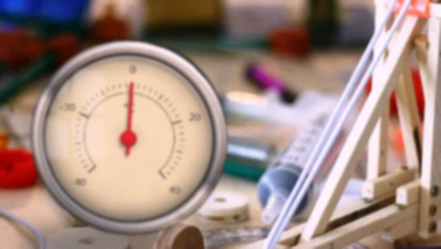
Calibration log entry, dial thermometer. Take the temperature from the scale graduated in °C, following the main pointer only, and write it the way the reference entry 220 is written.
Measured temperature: 0
